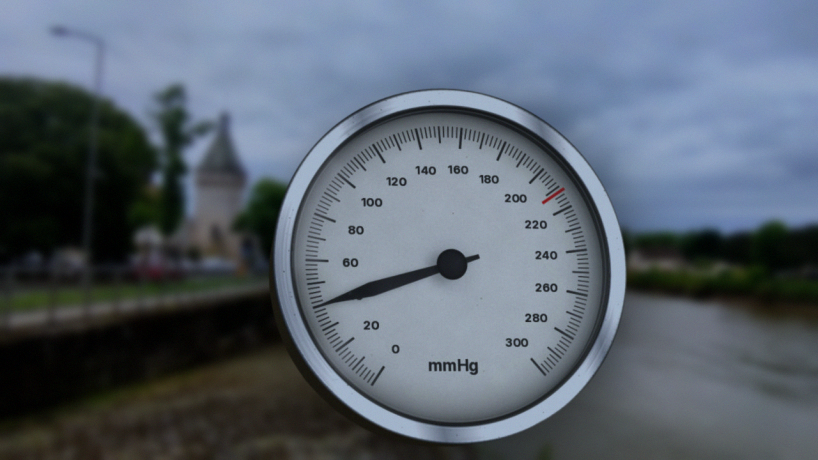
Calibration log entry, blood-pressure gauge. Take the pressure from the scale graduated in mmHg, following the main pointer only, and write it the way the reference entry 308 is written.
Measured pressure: 40
